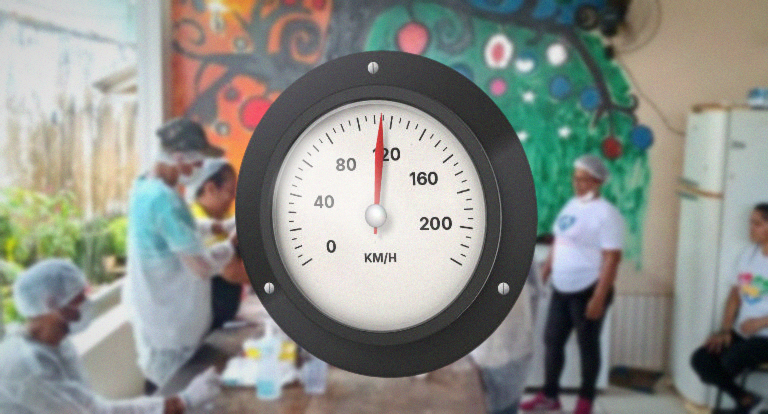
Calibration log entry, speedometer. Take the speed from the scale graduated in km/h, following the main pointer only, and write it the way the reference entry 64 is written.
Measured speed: 115
